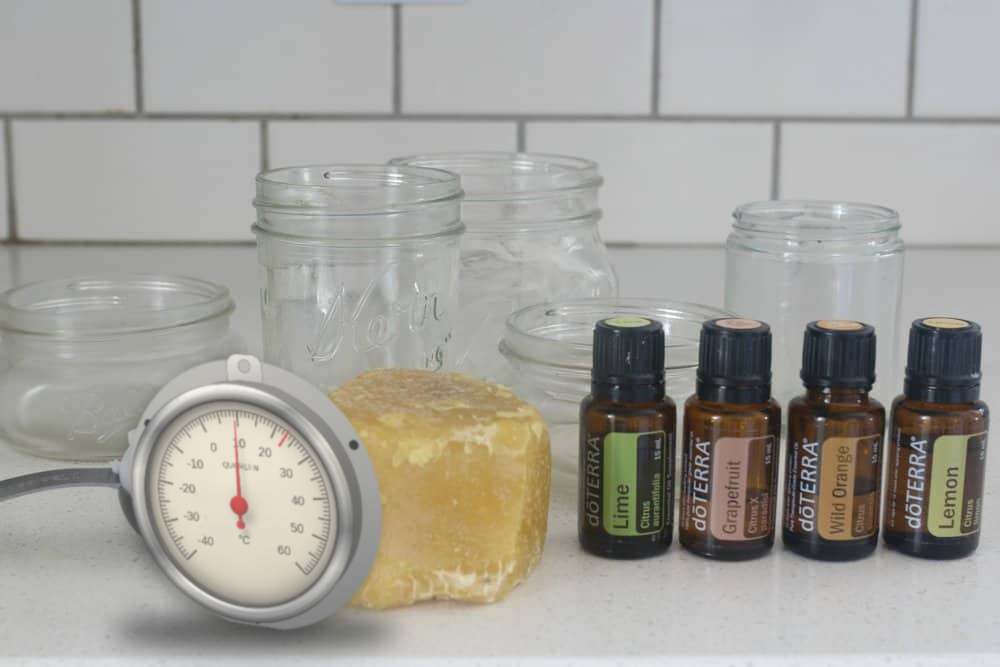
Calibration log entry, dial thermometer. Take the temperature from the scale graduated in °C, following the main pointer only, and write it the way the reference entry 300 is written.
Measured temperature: 10
